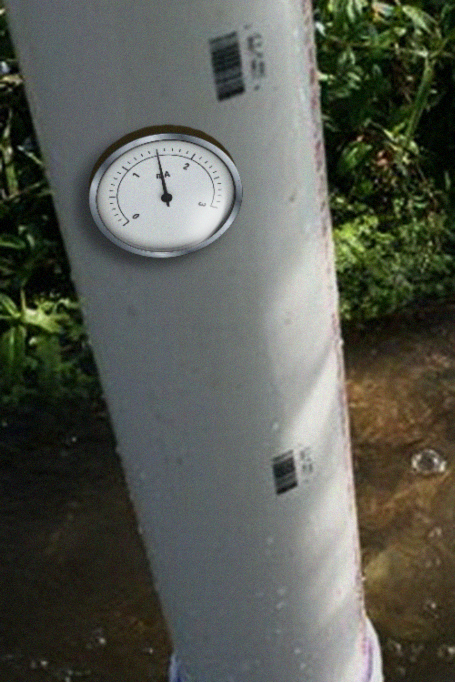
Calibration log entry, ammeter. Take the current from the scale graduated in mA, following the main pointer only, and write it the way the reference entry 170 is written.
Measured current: 1.5
